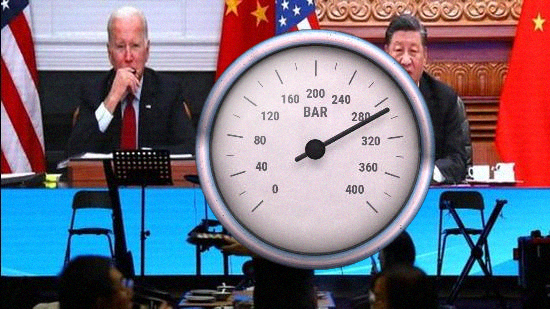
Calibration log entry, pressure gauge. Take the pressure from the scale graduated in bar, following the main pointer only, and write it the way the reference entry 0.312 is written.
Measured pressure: 290
